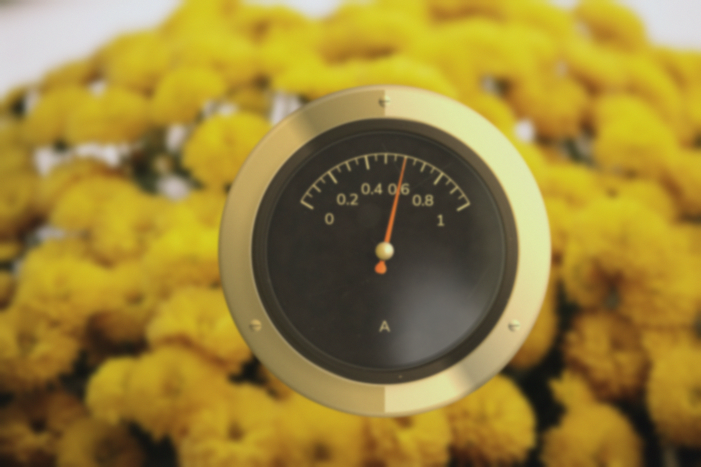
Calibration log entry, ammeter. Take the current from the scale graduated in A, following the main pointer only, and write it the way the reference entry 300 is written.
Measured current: 0.6
